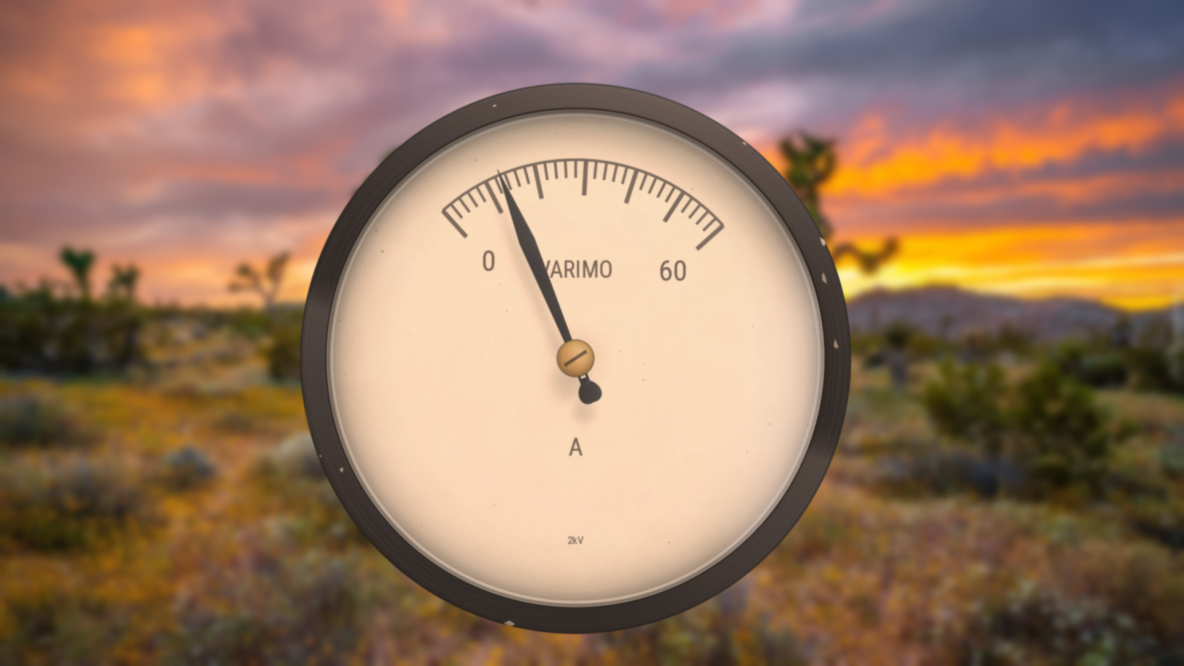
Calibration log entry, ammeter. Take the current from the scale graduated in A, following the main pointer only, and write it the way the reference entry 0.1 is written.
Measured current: 13
